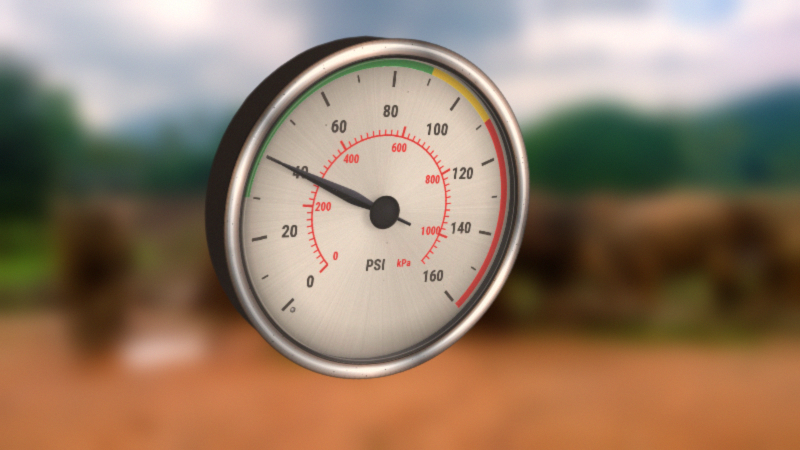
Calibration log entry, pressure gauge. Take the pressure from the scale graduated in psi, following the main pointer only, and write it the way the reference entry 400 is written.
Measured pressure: 40
